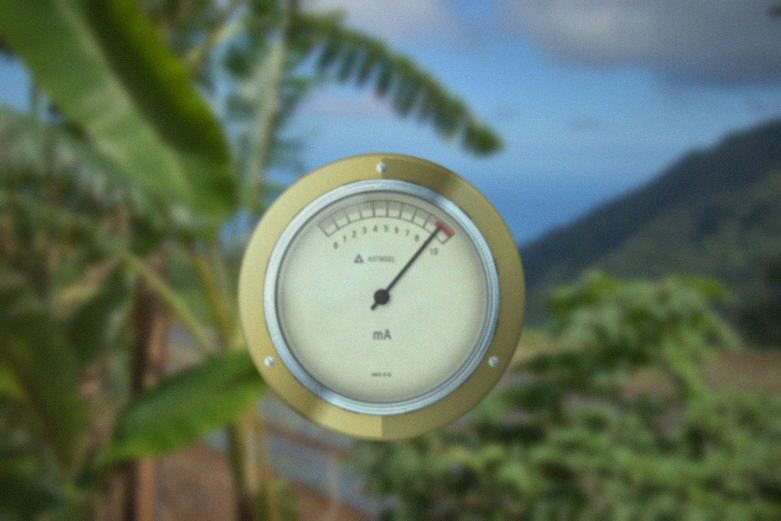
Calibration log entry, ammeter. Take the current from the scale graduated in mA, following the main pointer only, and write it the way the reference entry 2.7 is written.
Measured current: 9
